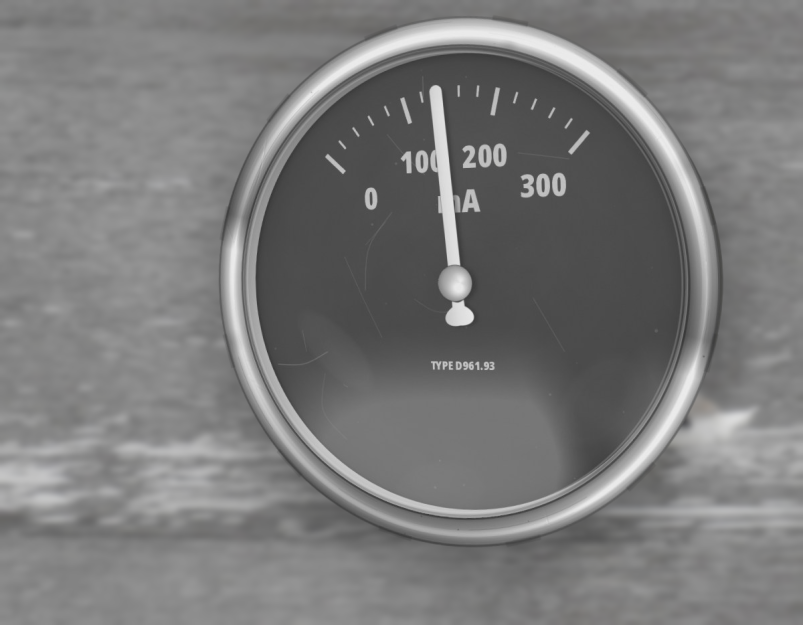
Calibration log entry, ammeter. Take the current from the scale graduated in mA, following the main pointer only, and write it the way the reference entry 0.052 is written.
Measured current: 140
